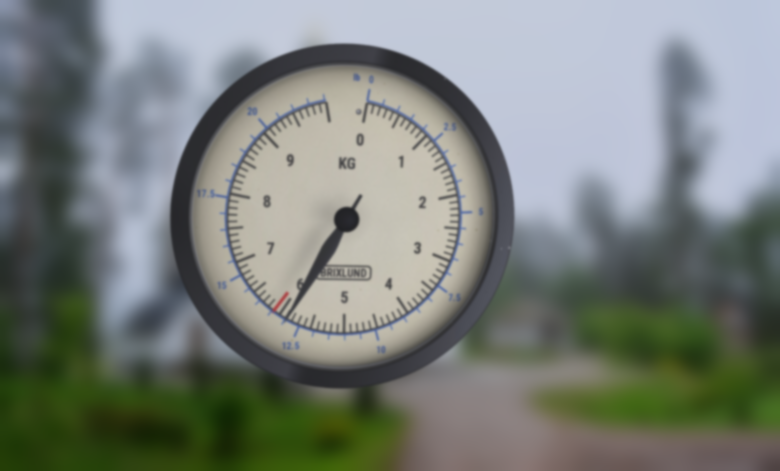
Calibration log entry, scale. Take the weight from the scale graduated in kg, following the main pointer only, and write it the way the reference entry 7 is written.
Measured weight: 5.9
